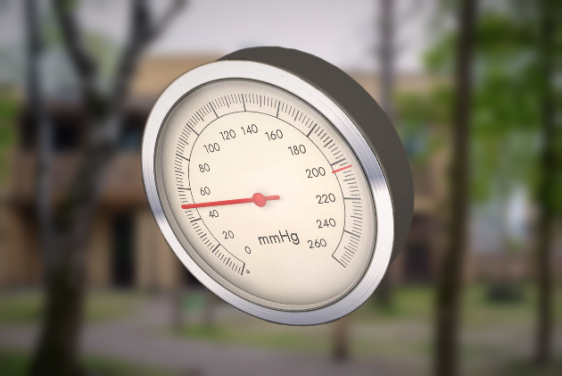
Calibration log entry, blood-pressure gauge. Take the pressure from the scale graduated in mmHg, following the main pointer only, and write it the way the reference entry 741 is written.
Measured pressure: 50
